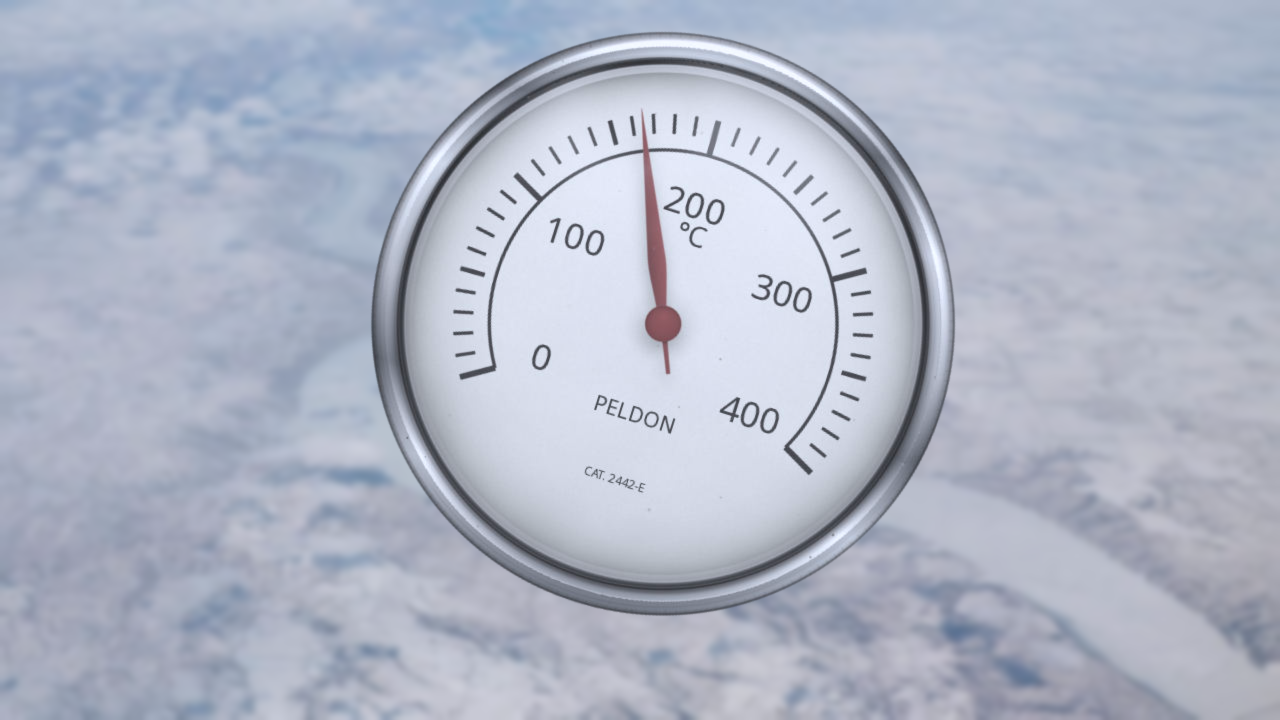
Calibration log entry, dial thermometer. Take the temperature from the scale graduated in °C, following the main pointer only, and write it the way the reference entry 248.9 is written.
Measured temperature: 165
